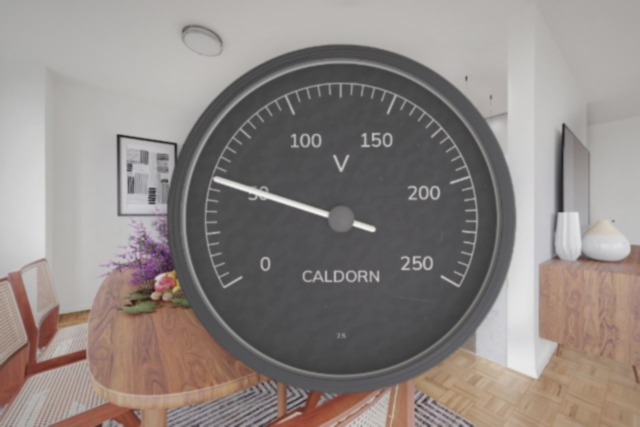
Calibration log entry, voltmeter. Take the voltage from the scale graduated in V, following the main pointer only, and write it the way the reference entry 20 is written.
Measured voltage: 50
